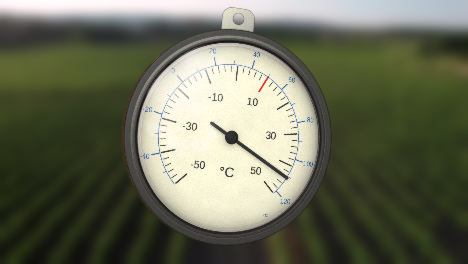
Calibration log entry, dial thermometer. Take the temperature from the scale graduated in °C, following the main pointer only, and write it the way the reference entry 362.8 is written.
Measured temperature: 44
